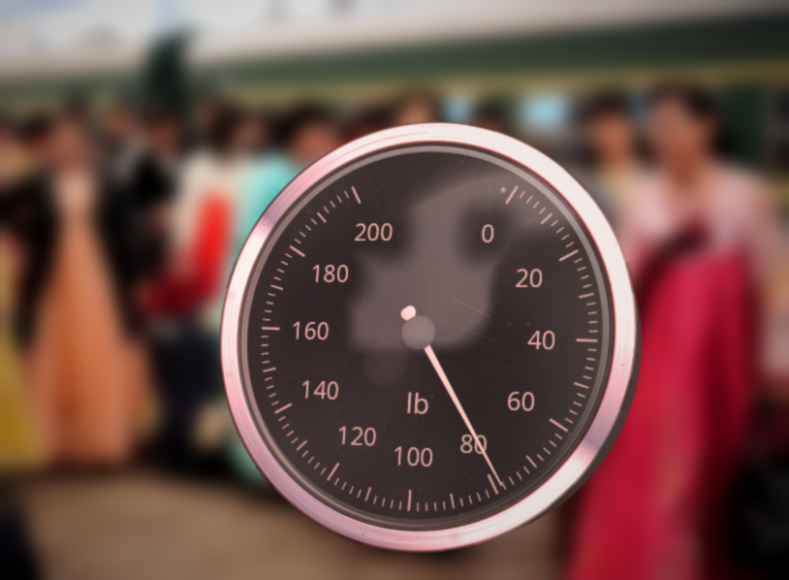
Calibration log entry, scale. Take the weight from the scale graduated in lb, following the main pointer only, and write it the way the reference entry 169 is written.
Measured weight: 78
